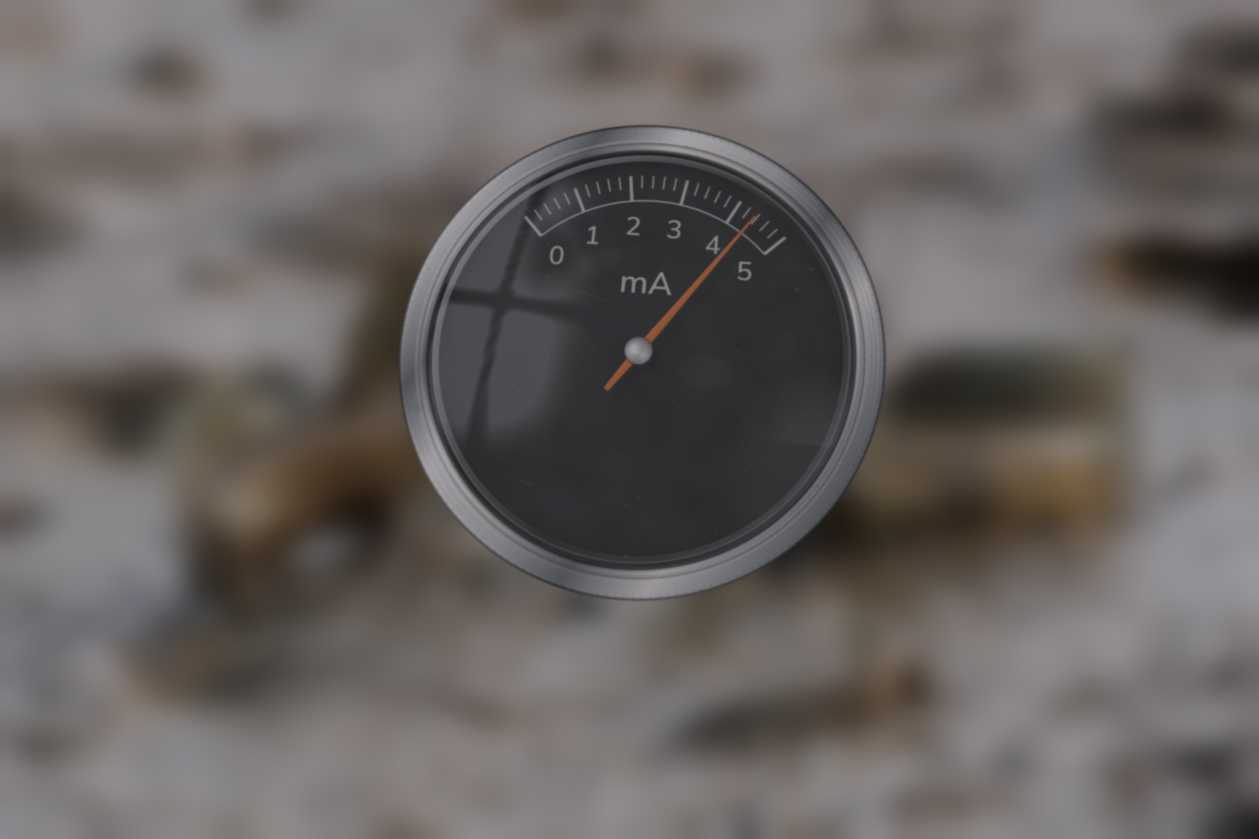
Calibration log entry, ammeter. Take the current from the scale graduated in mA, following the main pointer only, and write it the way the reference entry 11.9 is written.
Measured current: 4.4
